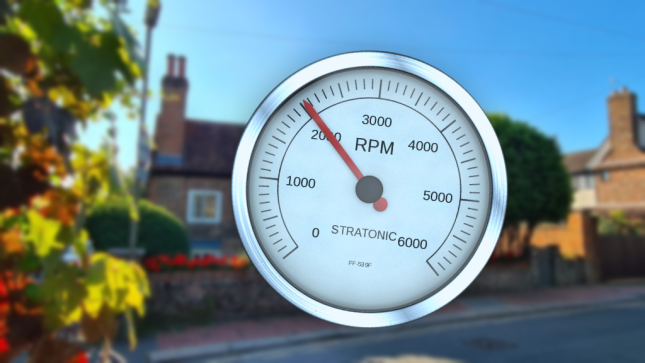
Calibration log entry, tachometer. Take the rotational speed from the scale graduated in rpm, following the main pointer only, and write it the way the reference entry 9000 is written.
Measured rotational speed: 2050
